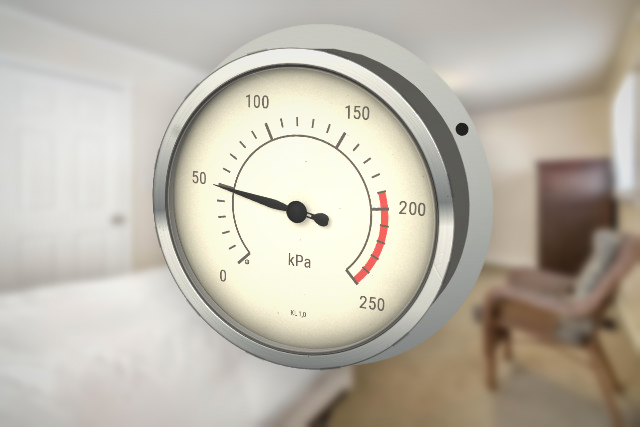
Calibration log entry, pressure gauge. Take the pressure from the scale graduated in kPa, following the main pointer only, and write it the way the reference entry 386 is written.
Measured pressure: 50
